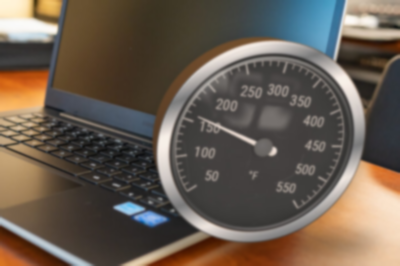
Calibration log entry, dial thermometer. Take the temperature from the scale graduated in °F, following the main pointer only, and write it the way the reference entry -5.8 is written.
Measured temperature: 160
